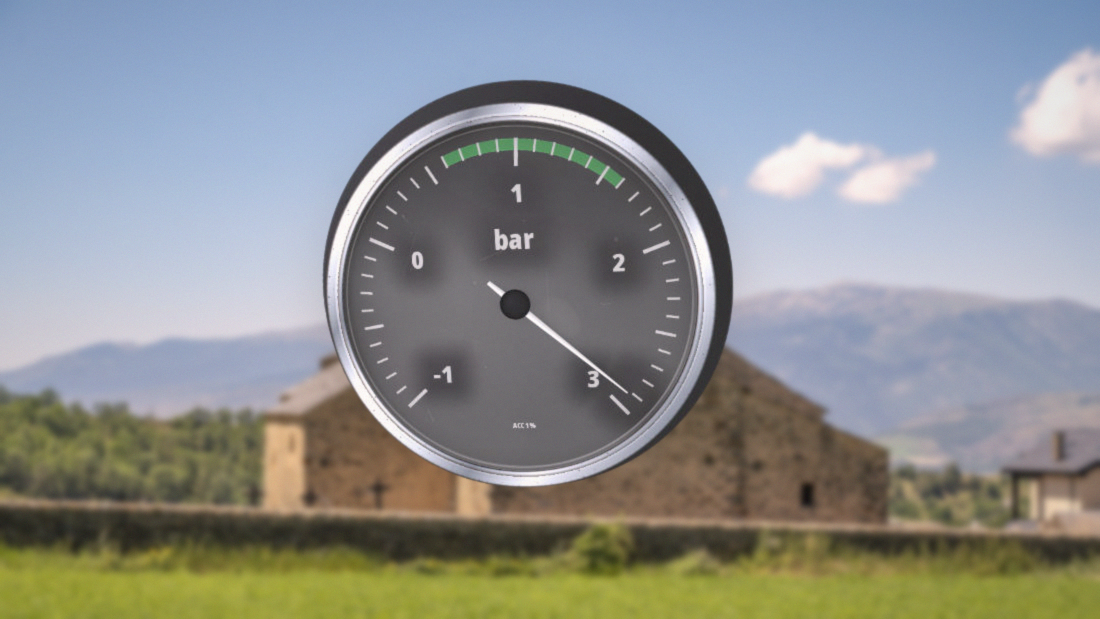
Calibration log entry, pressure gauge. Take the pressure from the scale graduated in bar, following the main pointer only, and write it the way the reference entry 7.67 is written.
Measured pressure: 2.9
